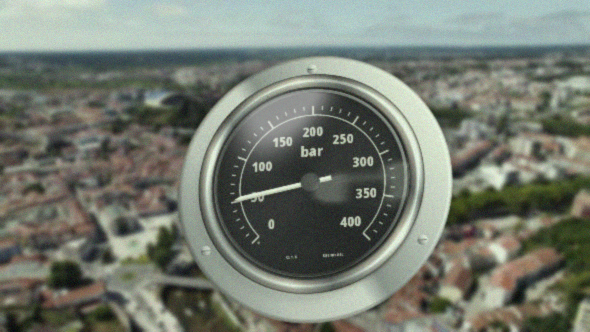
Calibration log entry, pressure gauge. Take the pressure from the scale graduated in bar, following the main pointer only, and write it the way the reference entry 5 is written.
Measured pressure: 50
